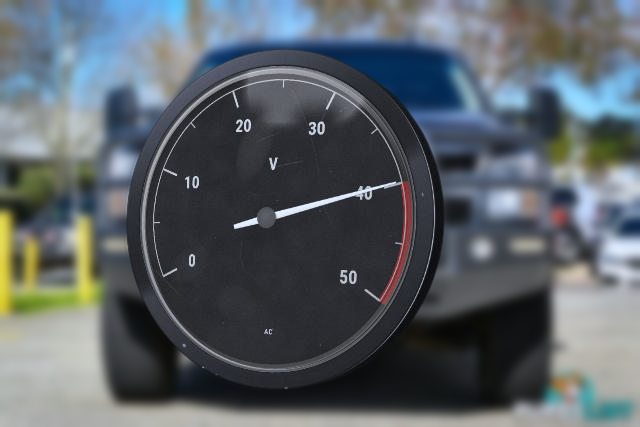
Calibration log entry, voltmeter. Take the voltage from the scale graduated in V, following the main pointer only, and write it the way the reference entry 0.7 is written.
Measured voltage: 40
